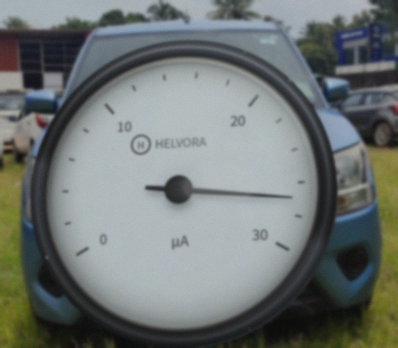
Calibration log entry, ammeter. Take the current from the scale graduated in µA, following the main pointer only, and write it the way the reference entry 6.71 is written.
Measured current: 27
